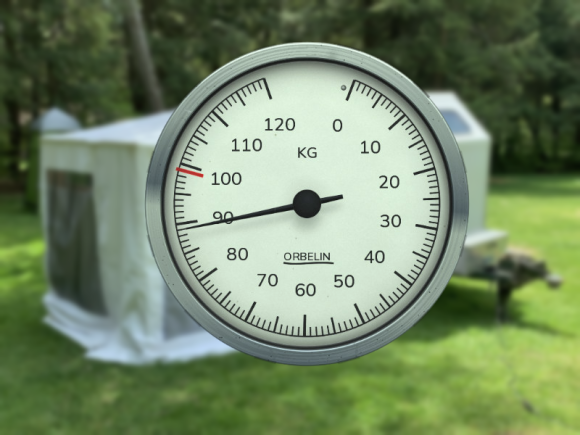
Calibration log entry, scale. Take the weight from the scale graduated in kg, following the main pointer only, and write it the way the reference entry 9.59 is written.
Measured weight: 89
